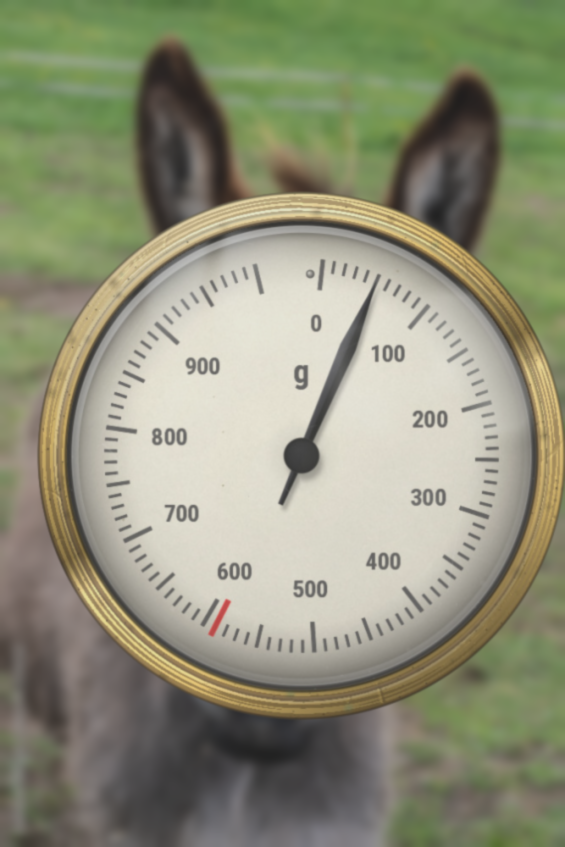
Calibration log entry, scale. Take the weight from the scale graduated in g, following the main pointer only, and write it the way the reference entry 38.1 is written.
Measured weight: 50
